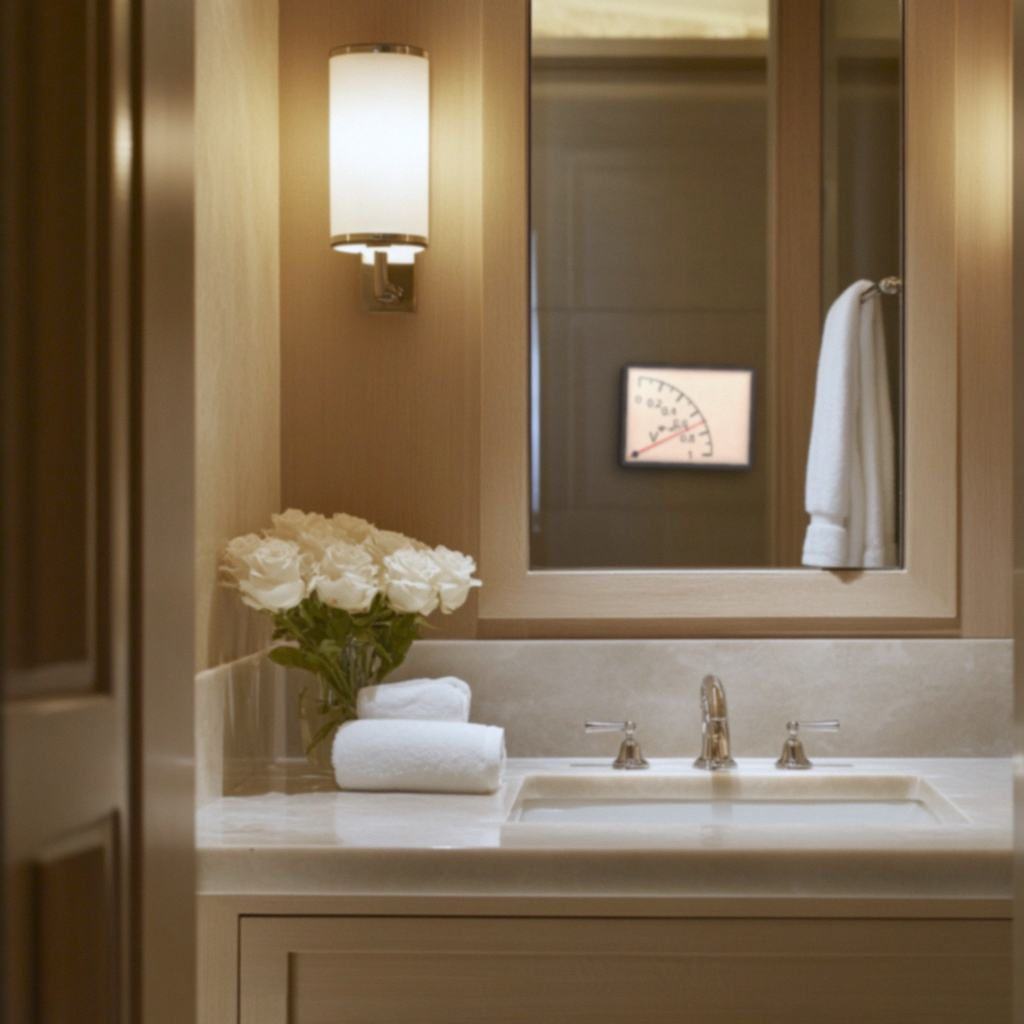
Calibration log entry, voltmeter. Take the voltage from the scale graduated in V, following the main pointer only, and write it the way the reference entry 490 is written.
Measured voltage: 0.7
